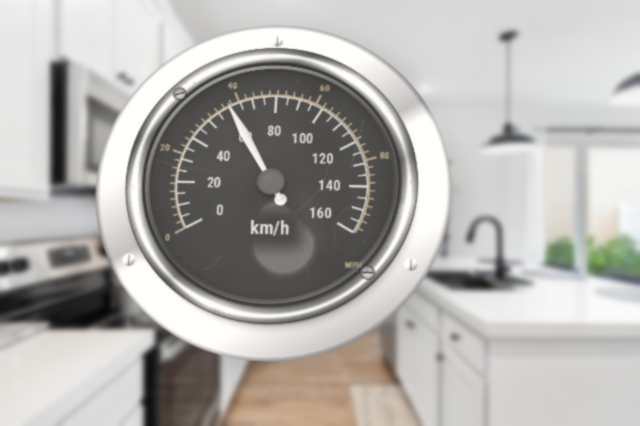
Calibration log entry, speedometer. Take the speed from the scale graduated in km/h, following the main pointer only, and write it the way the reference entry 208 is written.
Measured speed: 60
